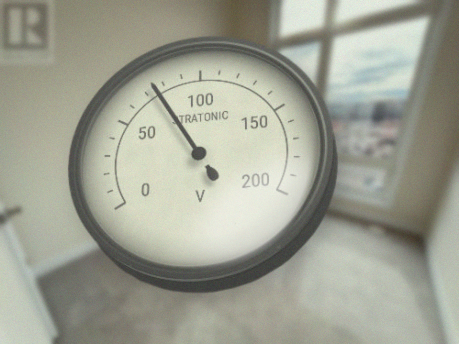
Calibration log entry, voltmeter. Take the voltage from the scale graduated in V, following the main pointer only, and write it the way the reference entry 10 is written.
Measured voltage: 75
